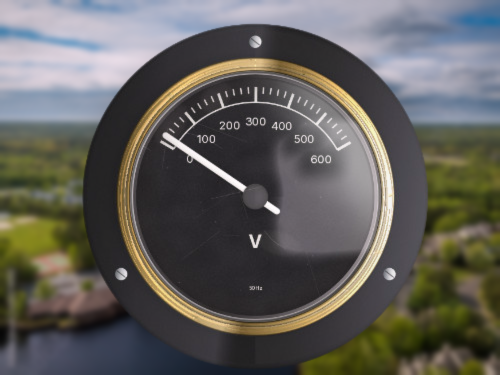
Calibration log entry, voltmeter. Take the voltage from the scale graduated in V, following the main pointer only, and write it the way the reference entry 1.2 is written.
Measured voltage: 20
